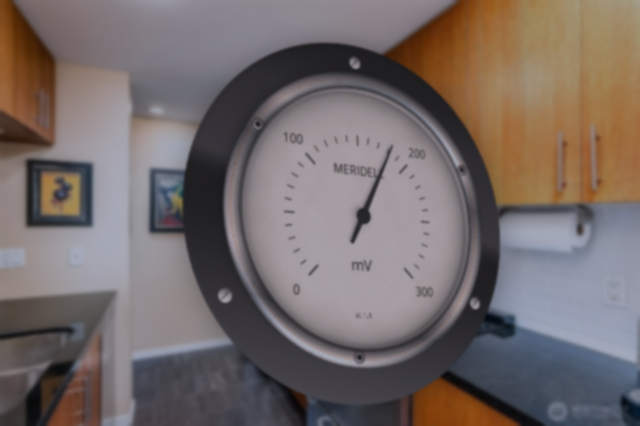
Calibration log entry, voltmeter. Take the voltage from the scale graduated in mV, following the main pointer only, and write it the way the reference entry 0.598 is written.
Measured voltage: 180
